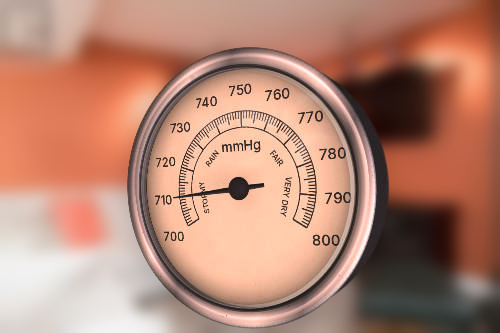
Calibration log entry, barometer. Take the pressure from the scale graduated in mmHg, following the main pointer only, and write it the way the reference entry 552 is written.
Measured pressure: 710
